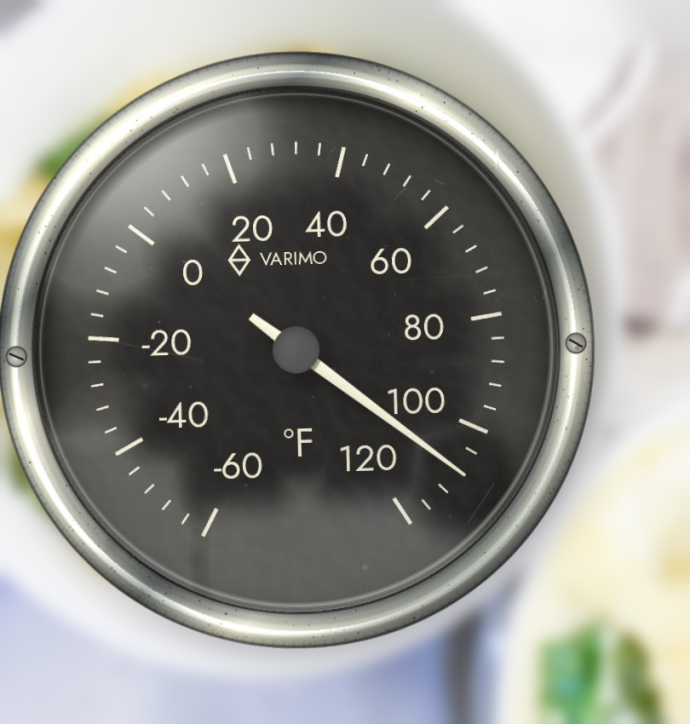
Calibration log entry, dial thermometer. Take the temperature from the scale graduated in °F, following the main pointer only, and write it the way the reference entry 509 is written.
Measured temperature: 108
